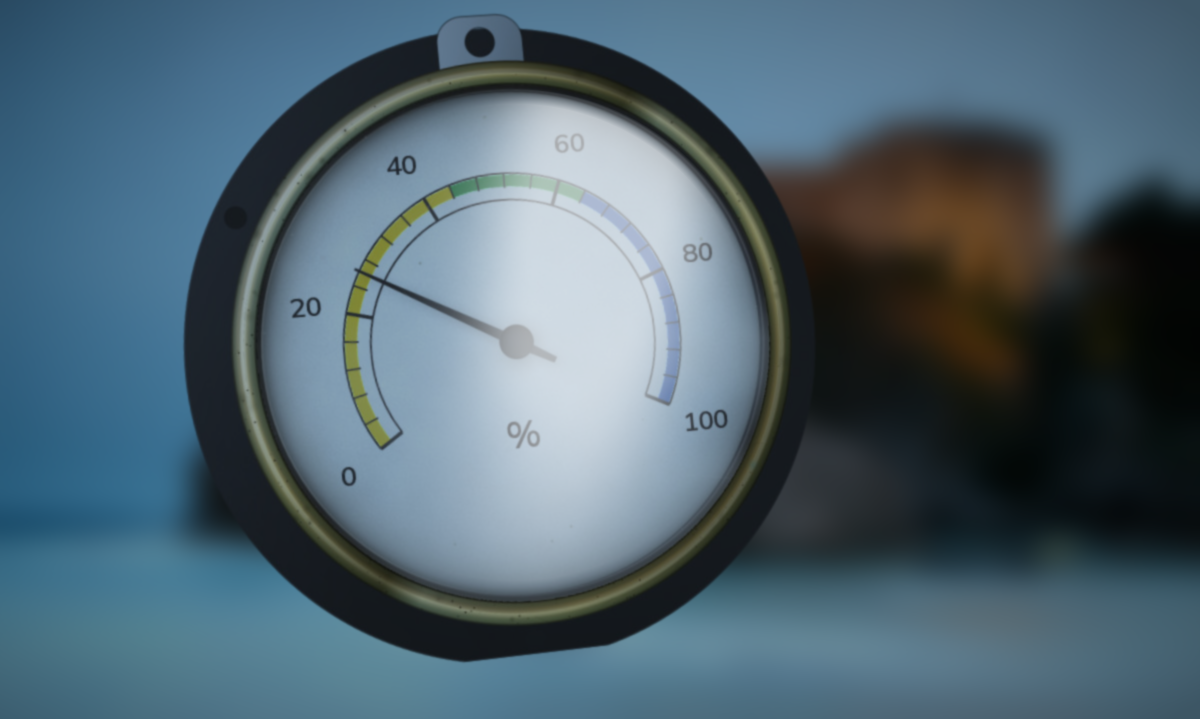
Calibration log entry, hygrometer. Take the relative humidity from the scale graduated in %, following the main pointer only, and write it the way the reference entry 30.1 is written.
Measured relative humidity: 26
